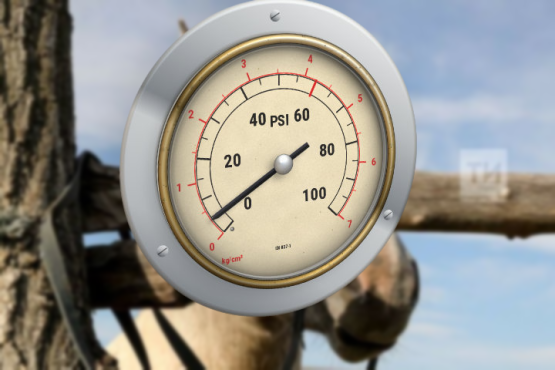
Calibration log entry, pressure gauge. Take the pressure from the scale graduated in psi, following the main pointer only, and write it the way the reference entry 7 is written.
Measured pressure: 5
